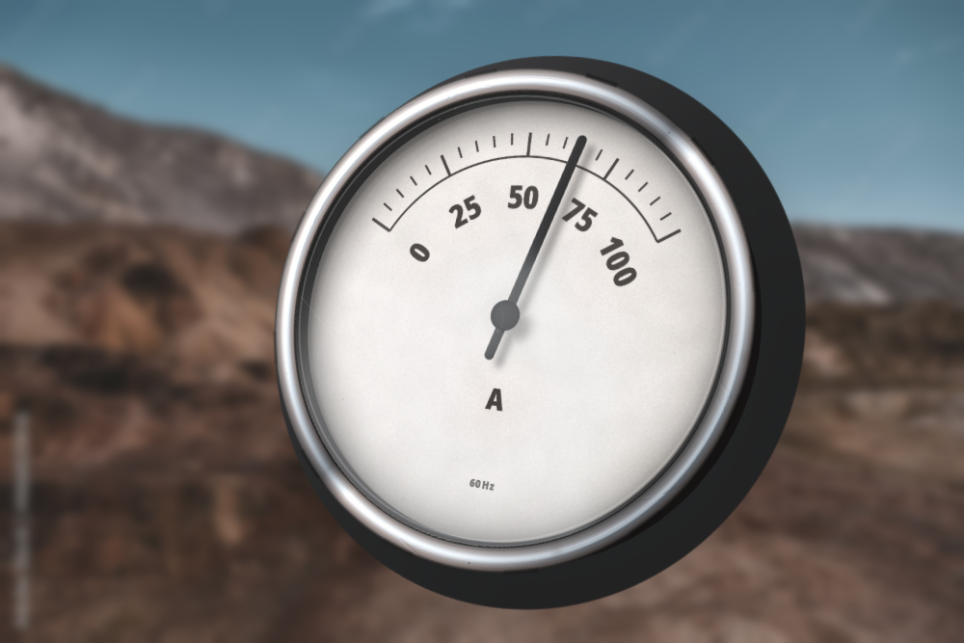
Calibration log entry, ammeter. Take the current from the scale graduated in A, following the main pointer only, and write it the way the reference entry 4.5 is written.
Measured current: 65
